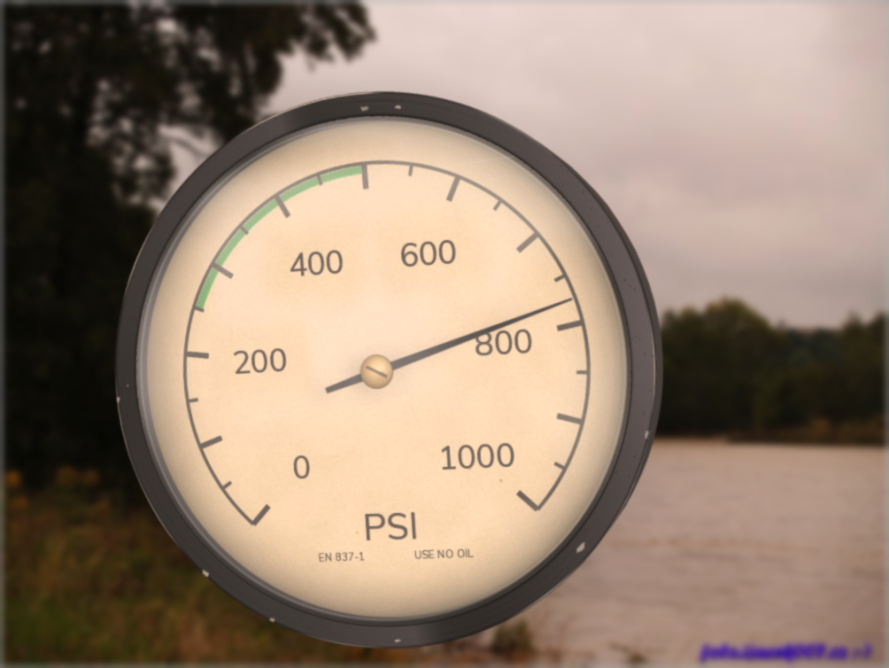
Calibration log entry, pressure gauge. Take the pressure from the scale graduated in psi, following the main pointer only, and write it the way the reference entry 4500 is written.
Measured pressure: 775
